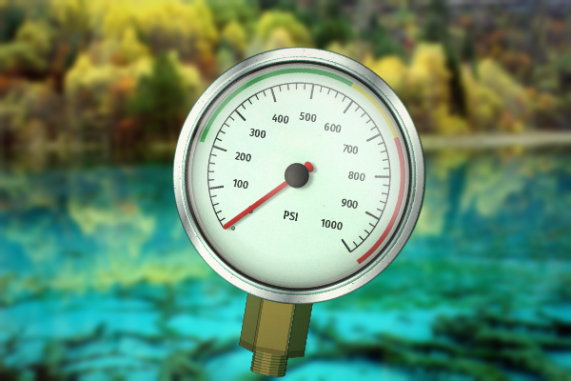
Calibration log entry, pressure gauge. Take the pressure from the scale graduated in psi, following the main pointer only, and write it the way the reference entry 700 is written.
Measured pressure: 0
